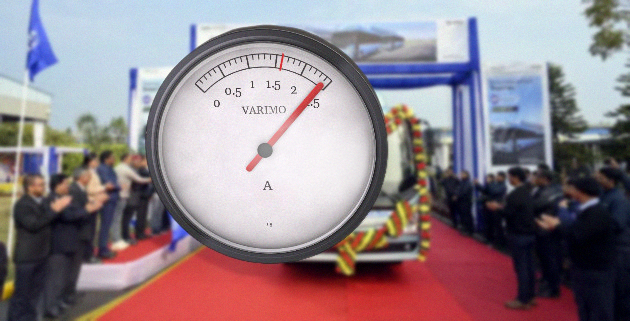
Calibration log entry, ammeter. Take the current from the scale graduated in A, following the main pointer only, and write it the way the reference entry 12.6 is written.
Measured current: 2.4
